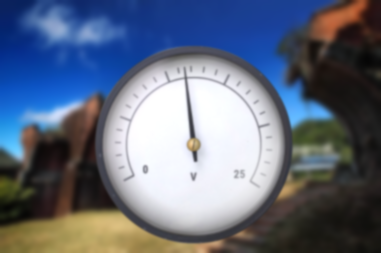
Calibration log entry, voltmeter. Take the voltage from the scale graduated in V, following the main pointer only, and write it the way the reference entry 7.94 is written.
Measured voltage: 11.5
